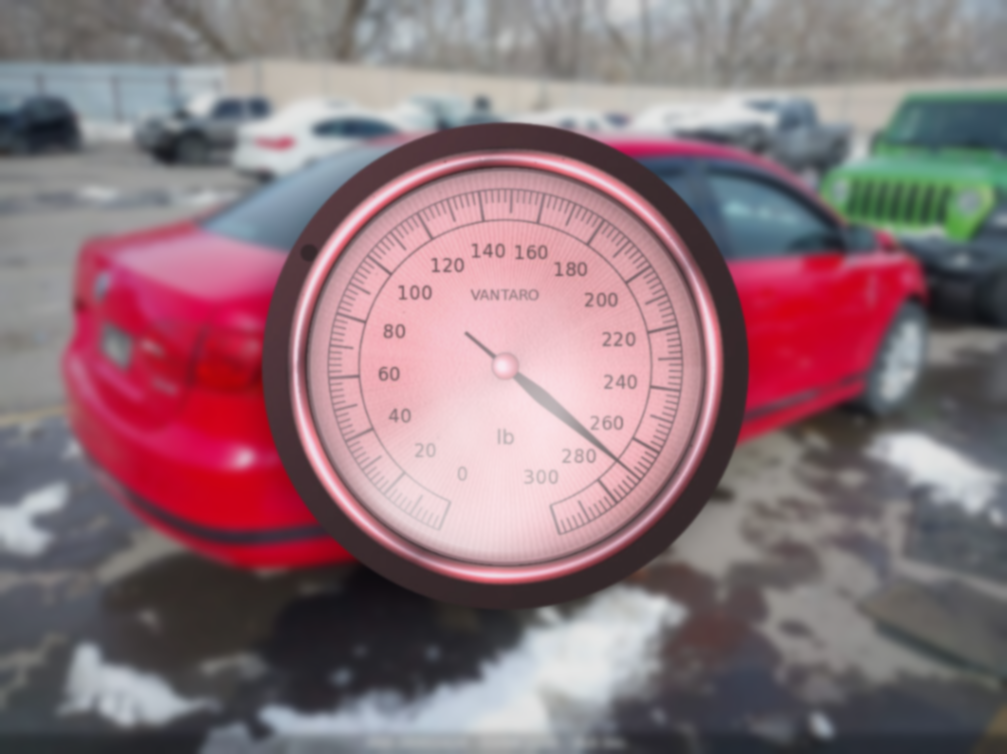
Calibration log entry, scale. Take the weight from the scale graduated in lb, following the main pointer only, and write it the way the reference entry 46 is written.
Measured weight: 270
